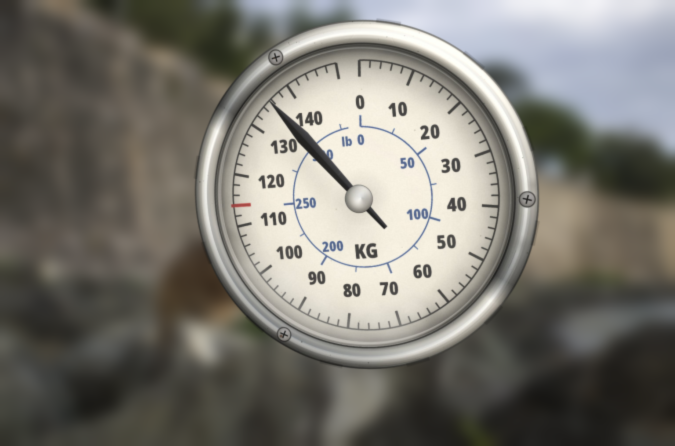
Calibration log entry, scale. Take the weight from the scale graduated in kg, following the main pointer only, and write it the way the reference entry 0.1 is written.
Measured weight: 136
